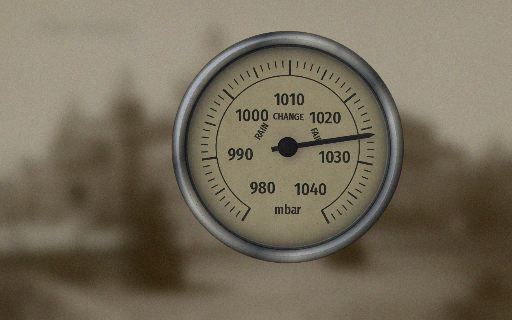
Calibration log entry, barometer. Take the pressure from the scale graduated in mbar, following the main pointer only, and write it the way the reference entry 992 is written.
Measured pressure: 1026
